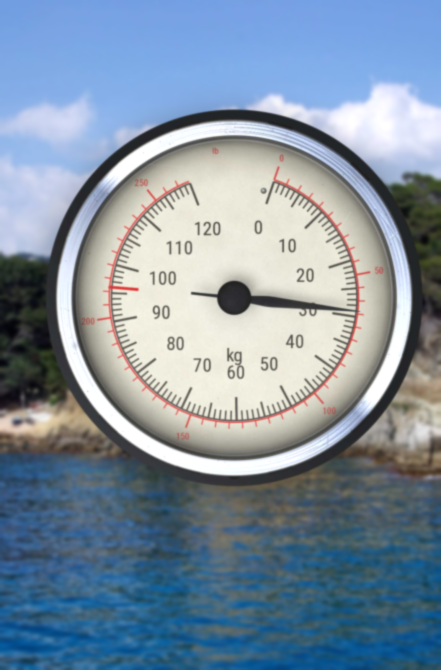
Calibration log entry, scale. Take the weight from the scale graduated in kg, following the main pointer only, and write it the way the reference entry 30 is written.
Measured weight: 29
